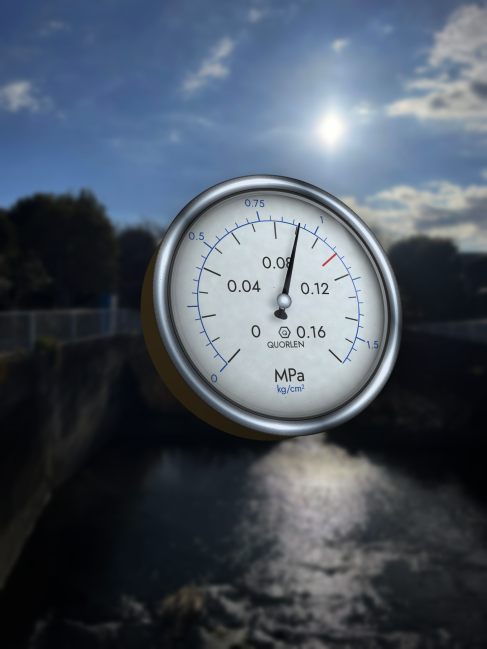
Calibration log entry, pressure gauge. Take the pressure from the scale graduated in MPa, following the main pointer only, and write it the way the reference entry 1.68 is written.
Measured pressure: 0.09
